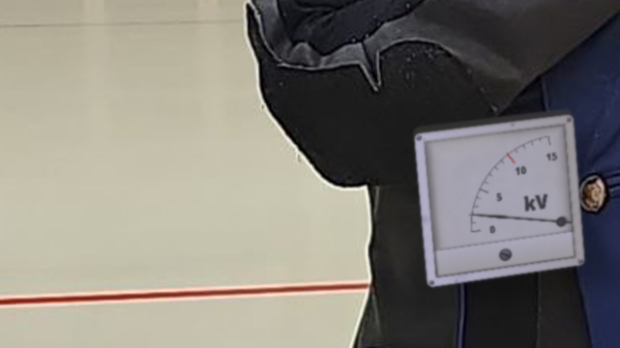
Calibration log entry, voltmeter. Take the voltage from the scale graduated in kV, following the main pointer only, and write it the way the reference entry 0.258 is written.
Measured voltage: 2
